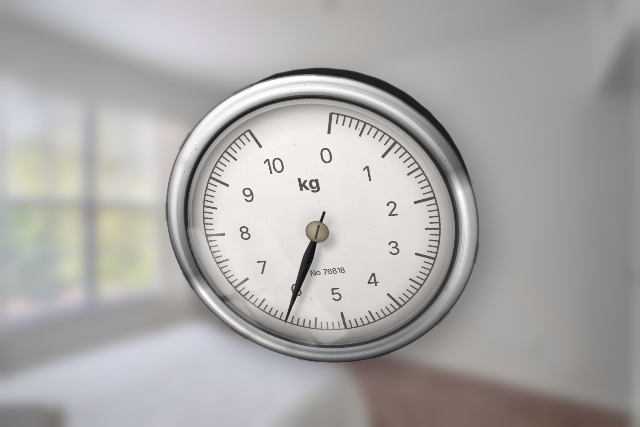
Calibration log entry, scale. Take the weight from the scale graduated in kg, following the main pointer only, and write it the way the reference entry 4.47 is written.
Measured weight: 6
